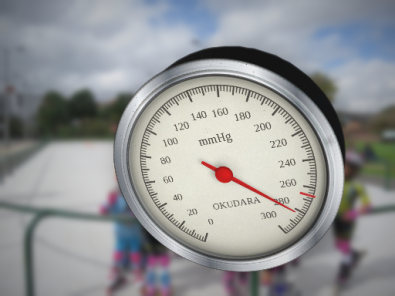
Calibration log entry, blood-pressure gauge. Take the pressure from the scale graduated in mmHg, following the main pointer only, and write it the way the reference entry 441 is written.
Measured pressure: 280
